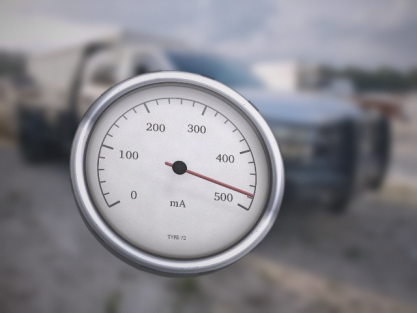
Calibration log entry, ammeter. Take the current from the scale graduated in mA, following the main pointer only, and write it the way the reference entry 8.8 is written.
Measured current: 480
